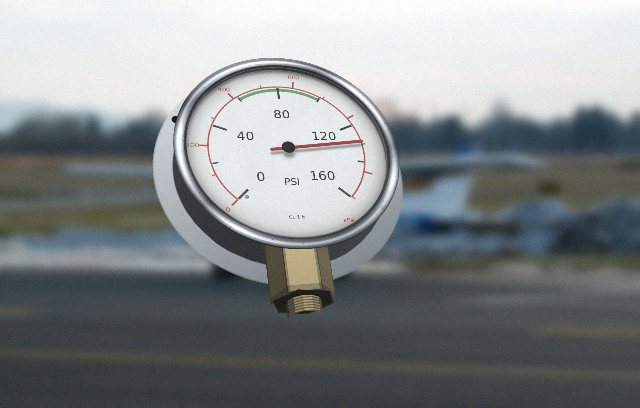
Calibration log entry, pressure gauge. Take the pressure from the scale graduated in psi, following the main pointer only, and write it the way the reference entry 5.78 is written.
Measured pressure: 130
